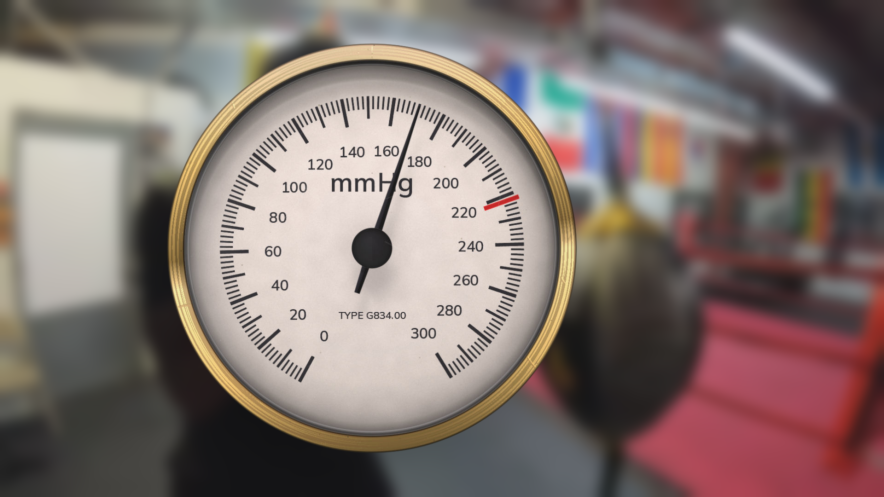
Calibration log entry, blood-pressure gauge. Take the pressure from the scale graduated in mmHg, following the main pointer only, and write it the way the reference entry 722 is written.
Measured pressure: 170
